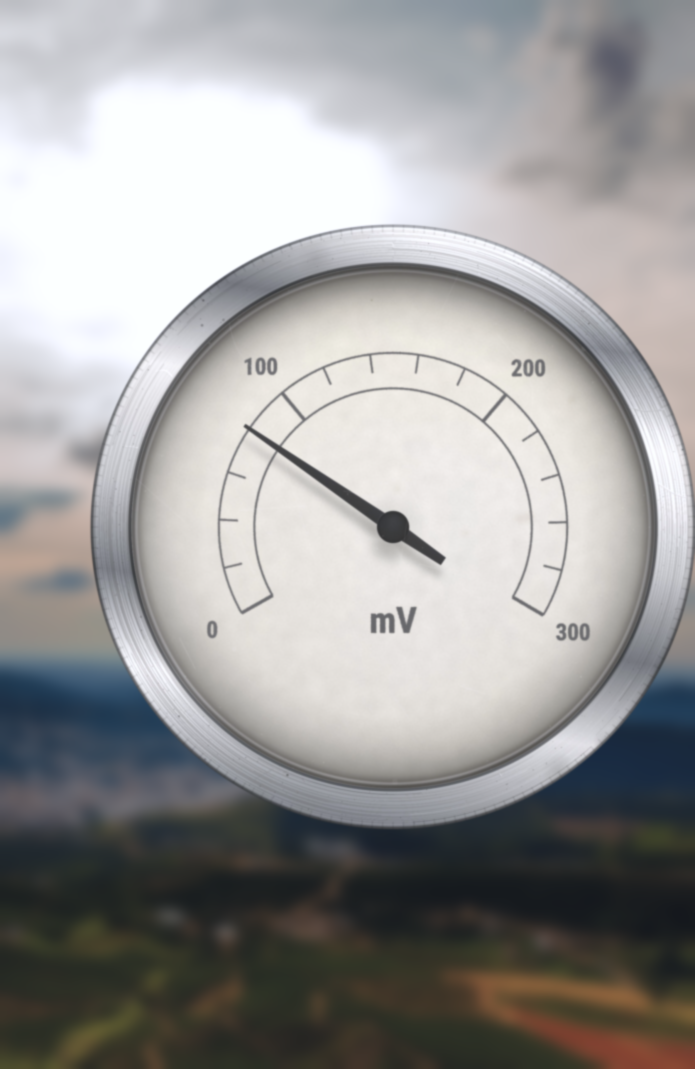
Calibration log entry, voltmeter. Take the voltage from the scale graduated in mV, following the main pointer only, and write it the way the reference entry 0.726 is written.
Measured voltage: 80
